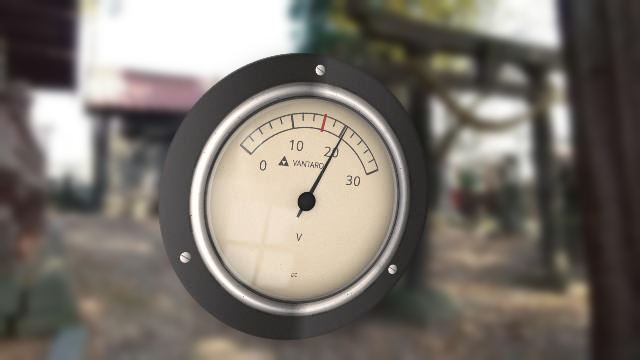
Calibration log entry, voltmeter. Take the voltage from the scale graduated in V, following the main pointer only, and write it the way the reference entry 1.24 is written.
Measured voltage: 20
